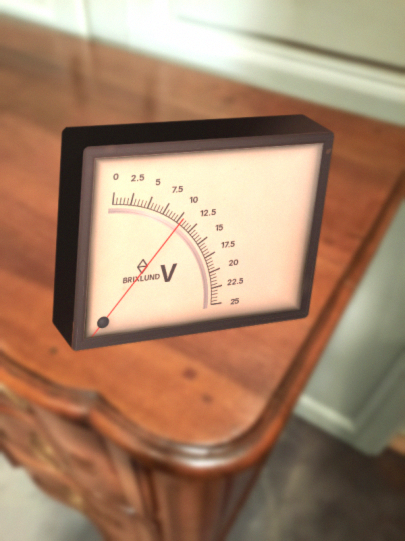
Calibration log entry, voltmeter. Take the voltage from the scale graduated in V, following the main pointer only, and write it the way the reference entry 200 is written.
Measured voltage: 10
